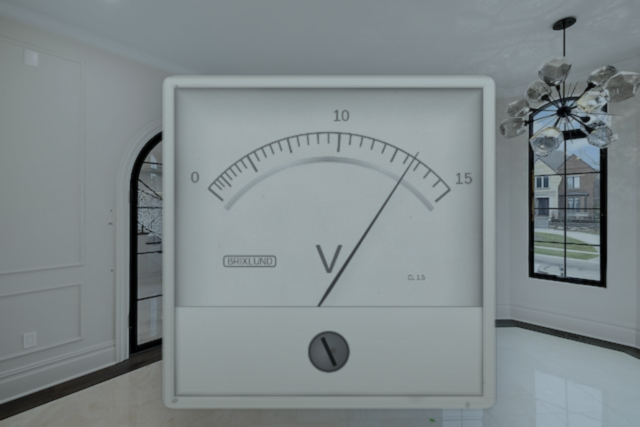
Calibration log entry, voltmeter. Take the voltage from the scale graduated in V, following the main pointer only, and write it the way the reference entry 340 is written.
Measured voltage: 13.25
